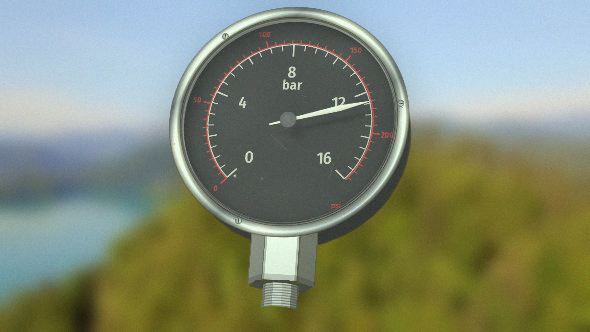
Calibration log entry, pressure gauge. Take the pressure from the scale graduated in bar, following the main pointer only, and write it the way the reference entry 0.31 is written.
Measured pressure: 12.5
